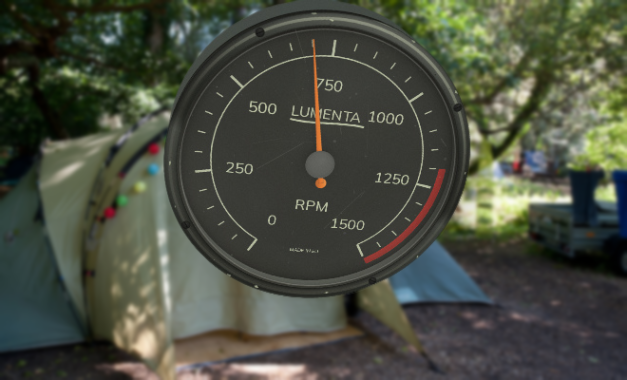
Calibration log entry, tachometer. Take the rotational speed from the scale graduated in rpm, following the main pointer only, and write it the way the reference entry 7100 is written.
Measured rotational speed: 700
